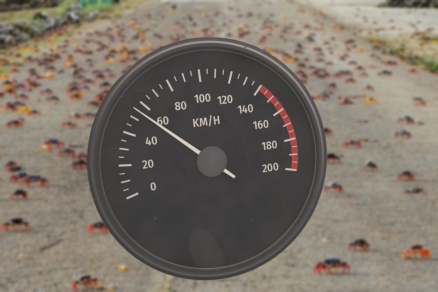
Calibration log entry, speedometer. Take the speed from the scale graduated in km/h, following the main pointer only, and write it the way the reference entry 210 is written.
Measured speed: 55
